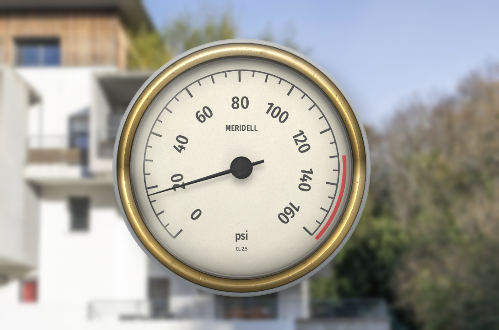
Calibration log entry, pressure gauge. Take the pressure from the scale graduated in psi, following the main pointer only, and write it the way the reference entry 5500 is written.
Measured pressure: 17.5
